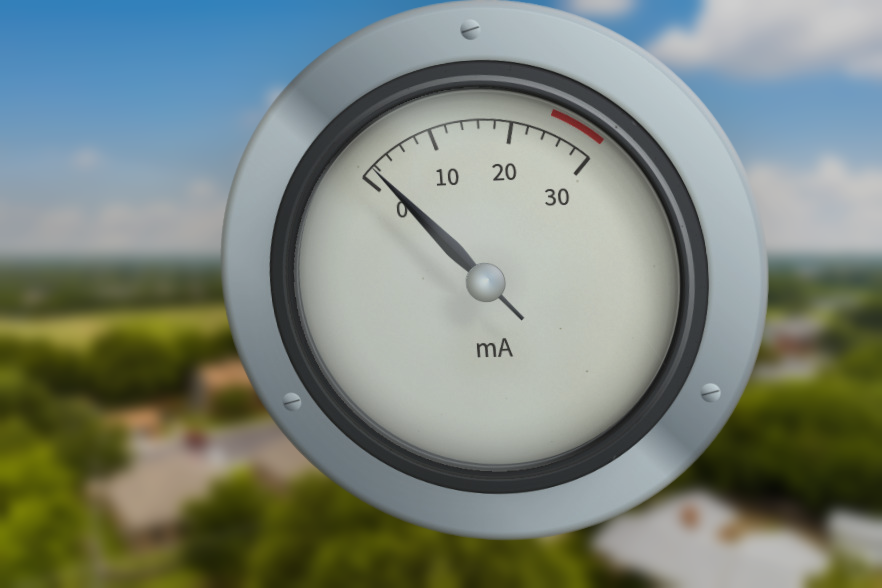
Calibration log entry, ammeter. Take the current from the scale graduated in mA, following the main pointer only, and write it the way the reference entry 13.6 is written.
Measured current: 2
